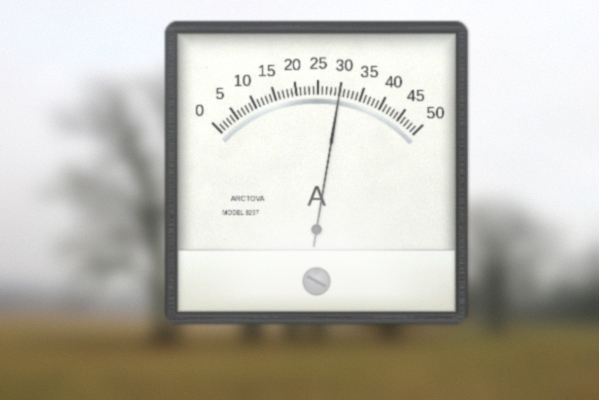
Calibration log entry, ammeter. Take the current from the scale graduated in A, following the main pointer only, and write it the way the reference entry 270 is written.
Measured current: 30
